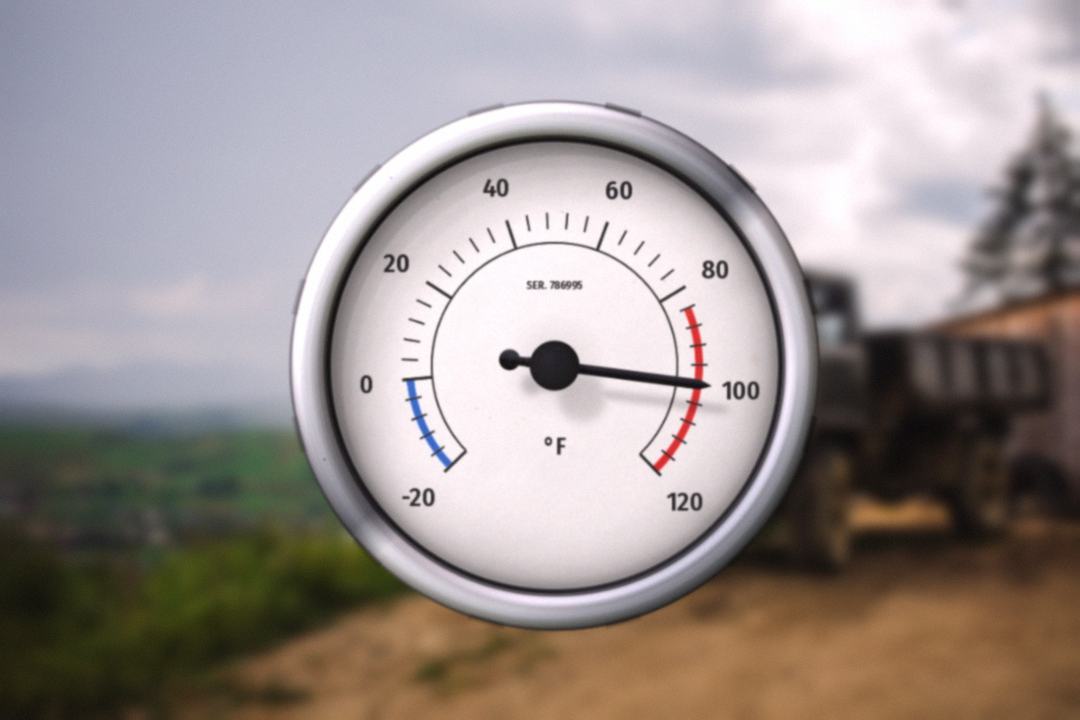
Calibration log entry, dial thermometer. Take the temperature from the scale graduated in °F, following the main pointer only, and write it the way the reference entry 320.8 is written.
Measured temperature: 100
